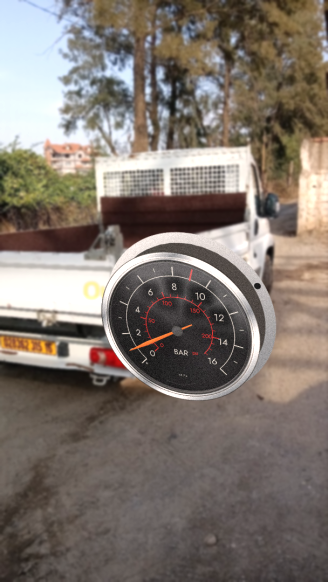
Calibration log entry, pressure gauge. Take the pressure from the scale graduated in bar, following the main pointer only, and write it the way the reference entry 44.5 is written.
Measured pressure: 1
